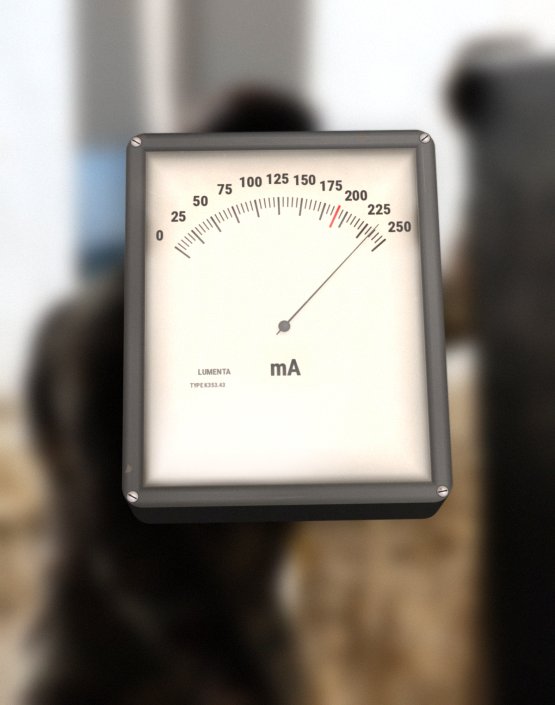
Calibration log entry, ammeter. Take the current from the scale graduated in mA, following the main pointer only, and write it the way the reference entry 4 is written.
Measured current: 235
